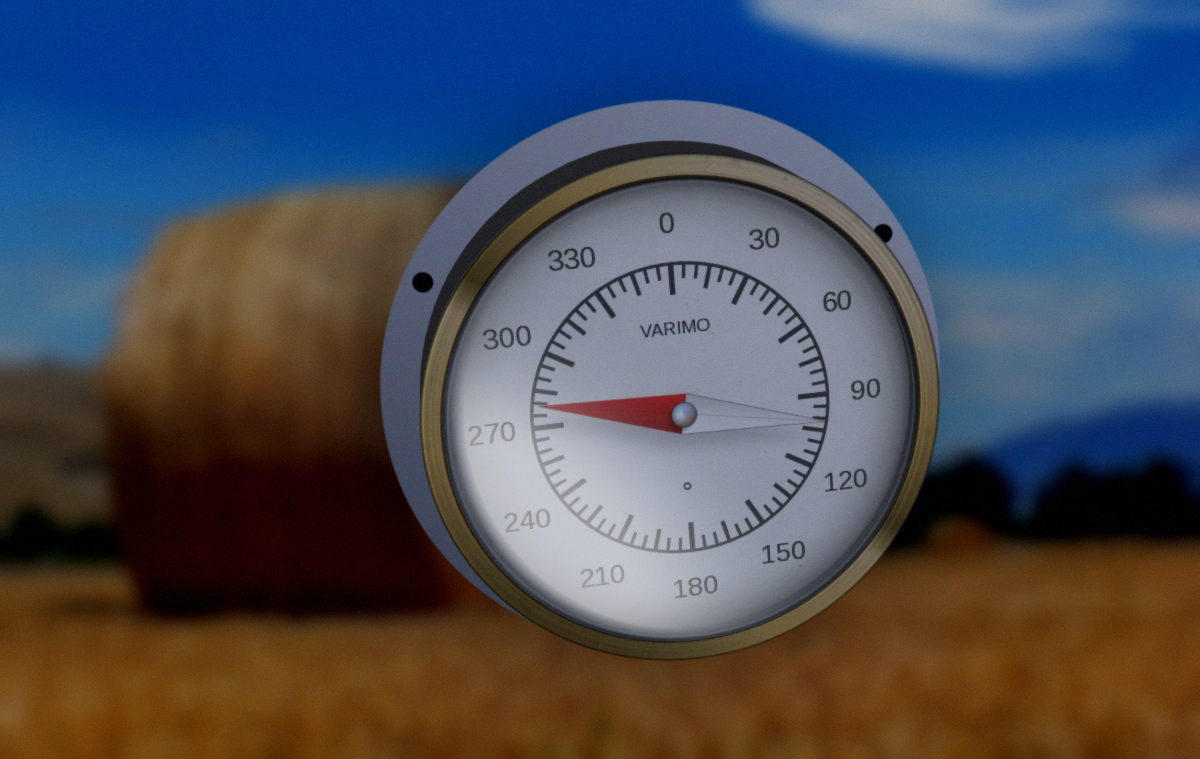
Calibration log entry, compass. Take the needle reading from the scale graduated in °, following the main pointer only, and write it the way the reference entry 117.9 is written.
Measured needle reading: 280
